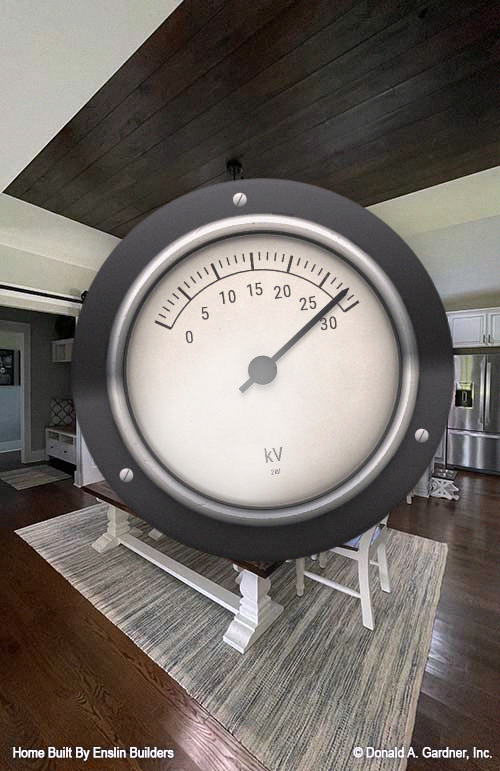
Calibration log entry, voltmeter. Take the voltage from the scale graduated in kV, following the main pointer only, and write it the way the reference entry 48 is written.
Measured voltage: 28
